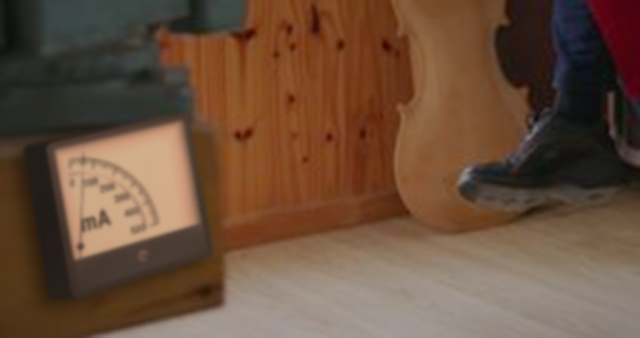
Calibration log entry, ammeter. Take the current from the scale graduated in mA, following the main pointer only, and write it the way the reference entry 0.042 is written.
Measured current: 50
